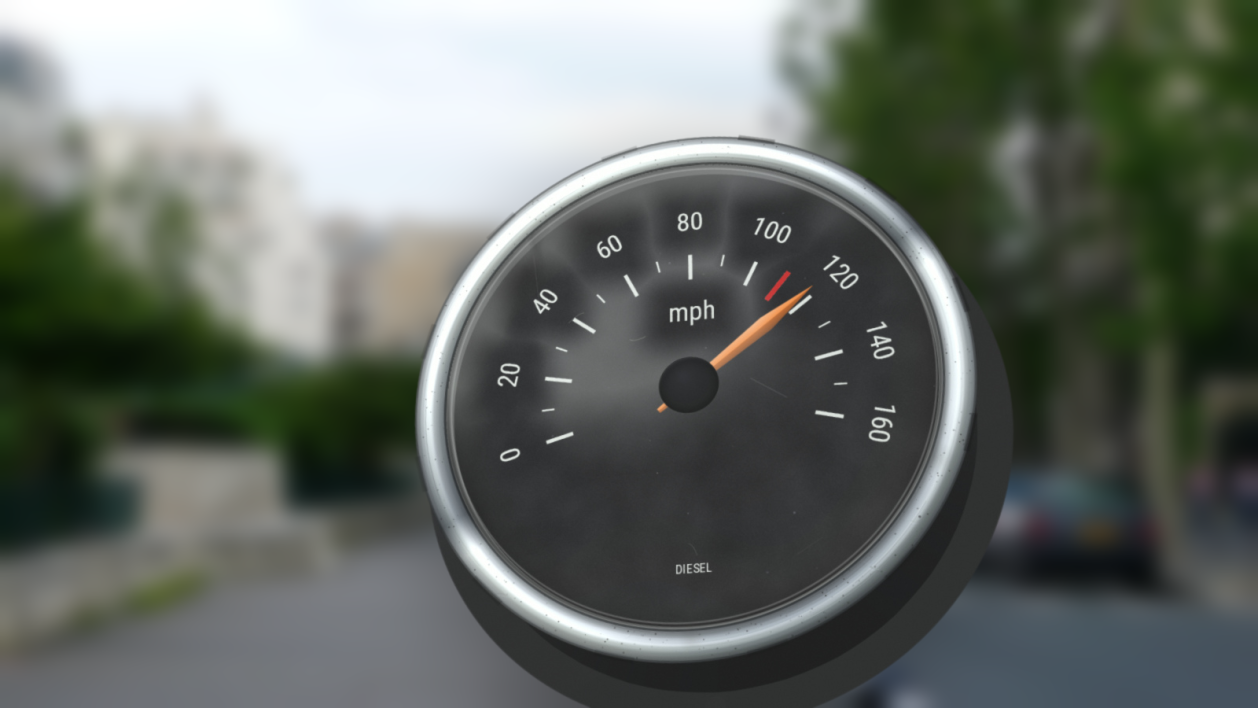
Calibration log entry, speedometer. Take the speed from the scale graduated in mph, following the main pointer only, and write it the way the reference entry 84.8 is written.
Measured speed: 120
